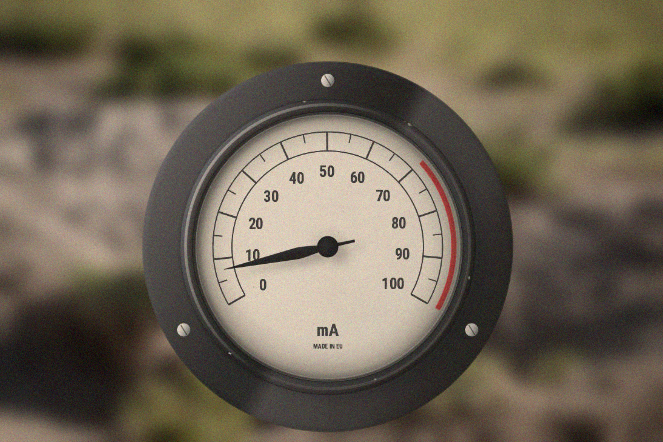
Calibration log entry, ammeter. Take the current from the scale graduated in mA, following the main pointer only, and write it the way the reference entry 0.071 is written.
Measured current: 7.5
